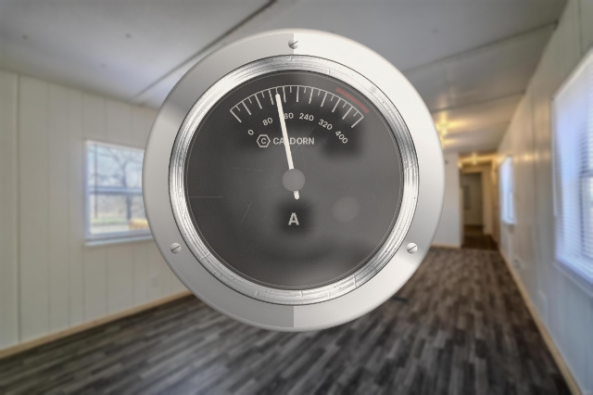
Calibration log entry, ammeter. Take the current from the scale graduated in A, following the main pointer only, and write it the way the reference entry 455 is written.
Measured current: 140
